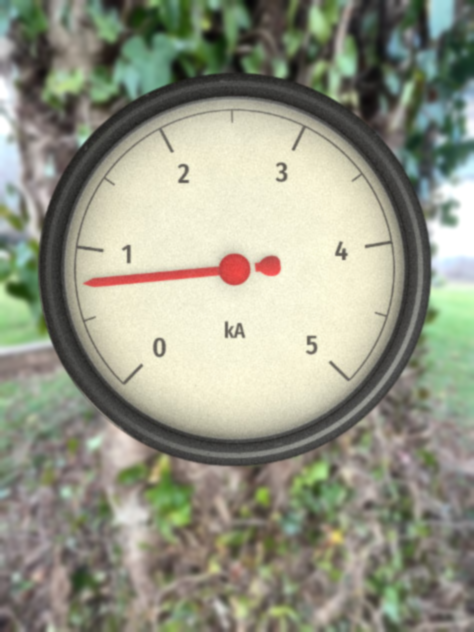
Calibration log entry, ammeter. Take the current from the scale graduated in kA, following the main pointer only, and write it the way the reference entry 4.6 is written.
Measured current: 0.75
